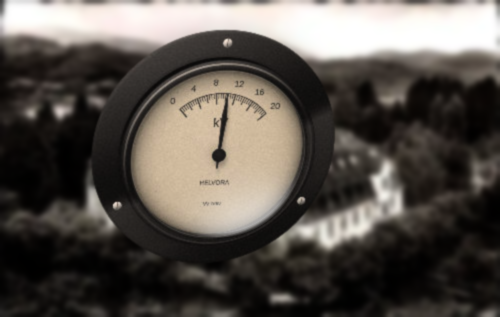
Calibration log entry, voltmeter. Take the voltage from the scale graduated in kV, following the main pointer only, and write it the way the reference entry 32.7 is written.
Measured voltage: 10
